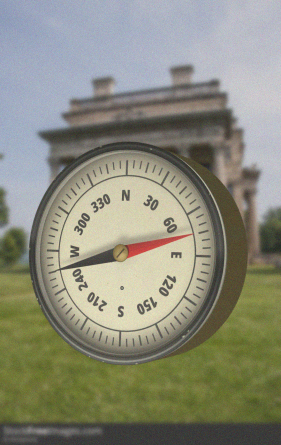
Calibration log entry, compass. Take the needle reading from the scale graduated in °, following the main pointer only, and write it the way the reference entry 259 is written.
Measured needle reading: 75
